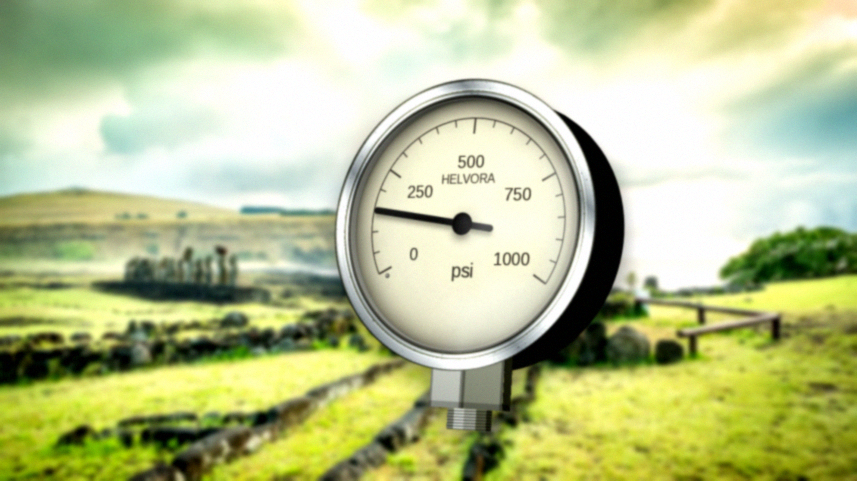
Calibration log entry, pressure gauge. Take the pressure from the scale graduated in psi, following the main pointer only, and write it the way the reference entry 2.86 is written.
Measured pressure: 150
